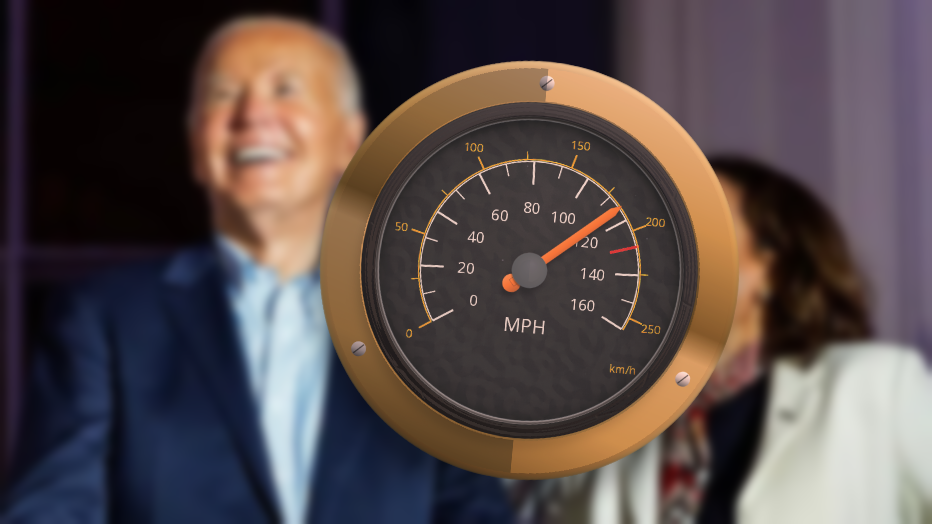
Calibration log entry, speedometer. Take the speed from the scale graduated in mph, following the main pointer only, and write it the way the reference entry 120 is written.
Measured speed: 115
